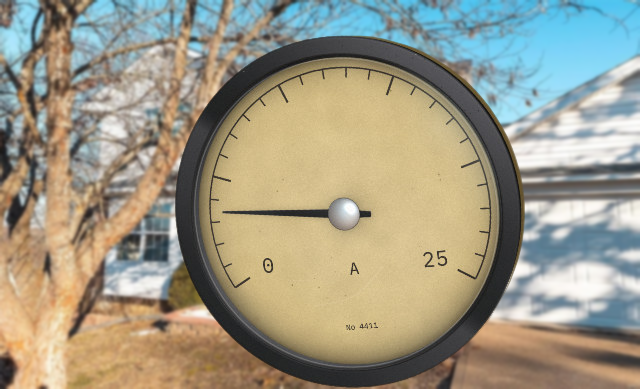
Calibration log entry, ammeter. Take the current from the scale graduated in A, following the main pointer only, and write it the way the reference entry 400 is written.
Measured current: 3.5
